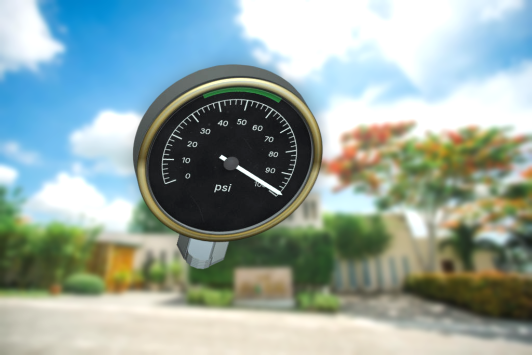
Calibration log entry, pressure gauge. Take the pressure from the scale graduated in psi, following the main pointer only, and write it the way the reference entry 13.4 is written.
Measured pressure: 98
